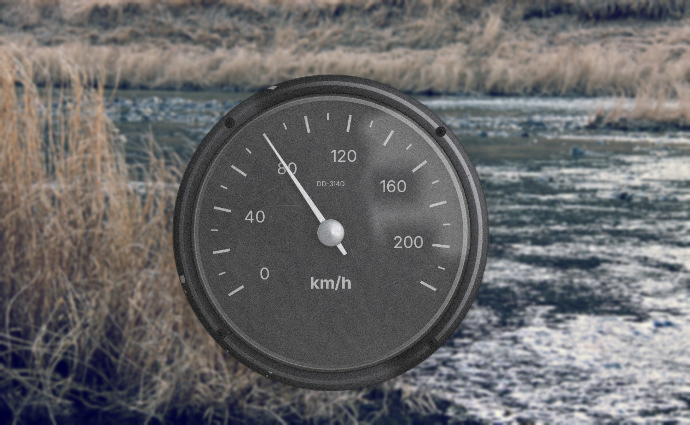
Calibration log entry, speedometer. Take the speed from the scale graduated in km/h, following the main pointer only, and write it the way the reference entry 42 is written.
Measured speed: 80
